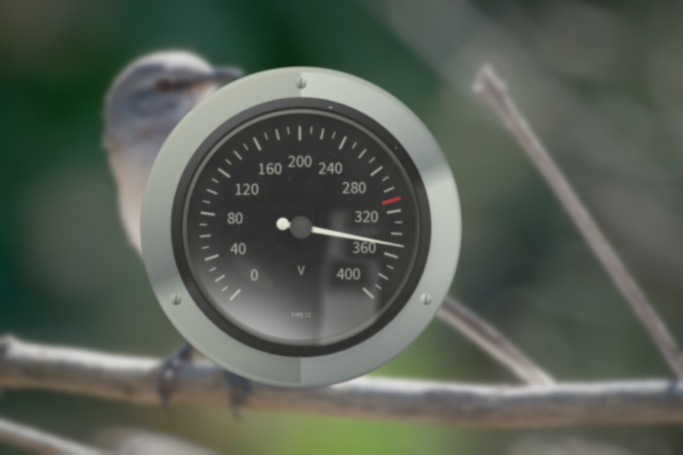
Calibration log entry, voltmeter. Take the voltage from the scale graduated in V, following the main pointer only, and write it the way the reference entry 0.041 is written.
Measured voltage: 350
